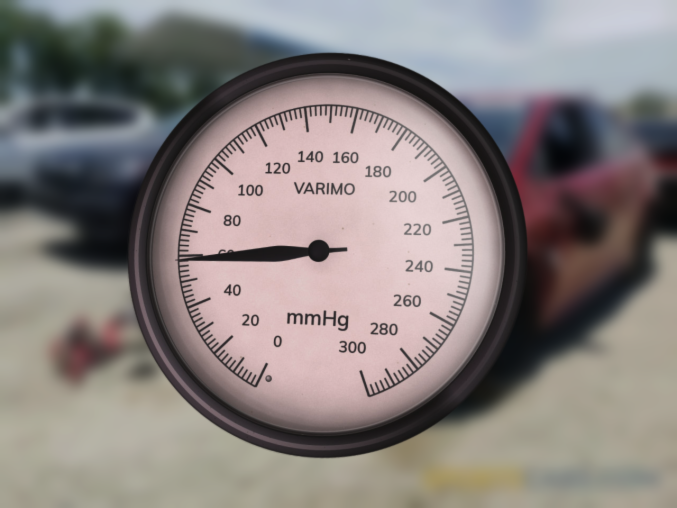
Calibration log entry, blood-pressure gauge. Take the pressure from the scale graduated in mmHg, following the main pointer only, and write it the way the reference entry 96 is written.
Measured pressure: 58
